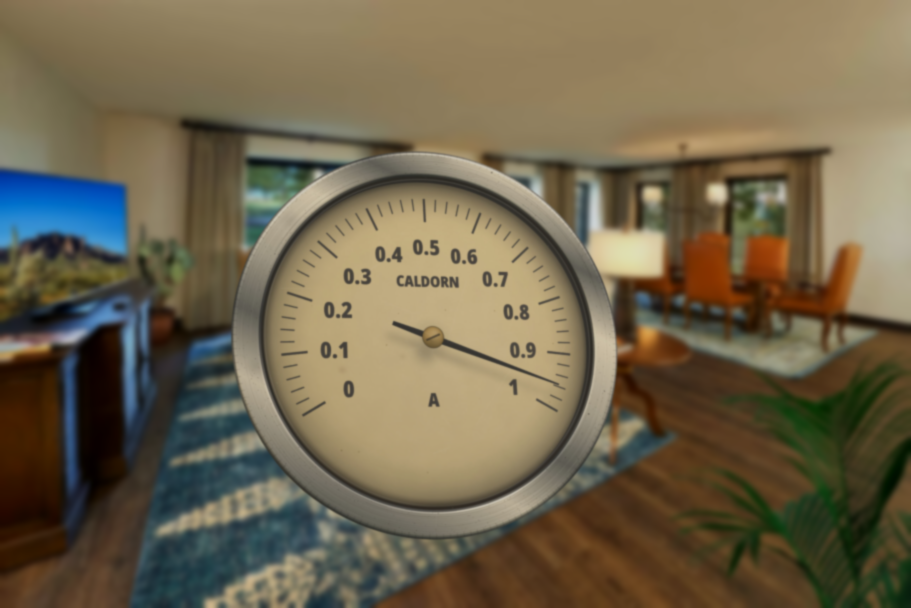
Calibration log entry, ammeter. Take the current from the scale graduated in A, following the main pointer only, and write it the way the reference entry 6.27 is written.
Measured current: 0.96
